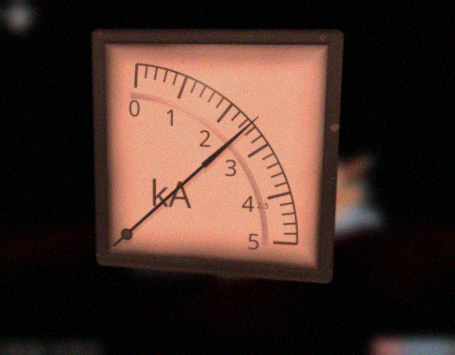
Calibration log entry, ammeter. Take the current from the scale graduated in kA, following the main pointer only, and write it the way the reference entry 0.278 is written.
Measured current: 2.5
